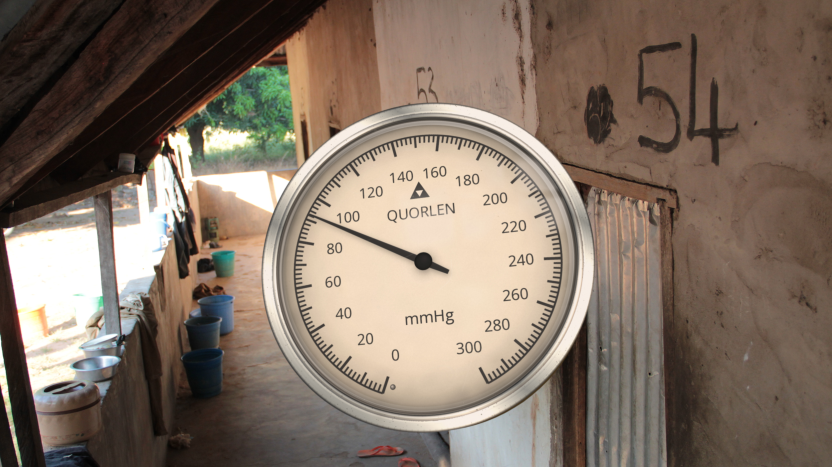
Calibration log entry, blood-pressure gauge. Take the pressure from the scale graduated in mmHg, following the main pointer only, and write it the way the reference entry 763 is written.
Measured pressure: 92
